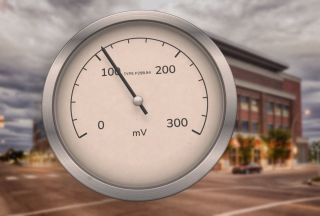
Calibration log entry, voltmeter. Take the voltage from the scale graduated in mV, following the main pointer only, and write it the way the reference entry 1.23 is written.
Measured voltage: 110
